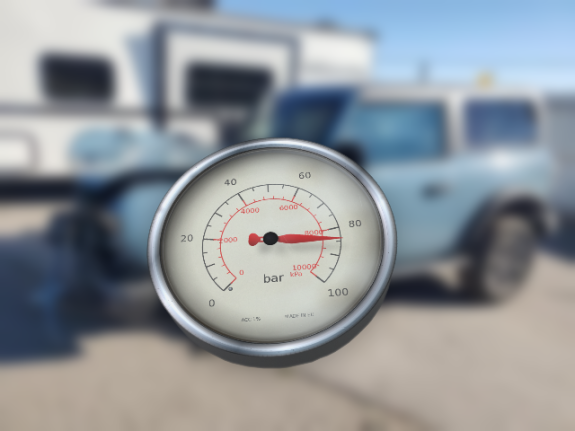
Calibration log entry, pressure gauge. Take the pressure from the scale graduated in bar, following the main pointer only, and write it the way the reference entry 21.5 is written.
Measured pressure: 85
